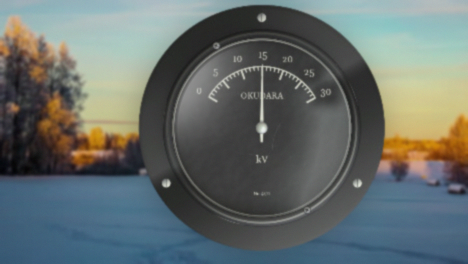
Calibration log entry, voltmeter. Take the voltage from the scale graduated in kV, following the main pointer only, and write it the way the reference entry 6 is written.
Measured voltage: 15
